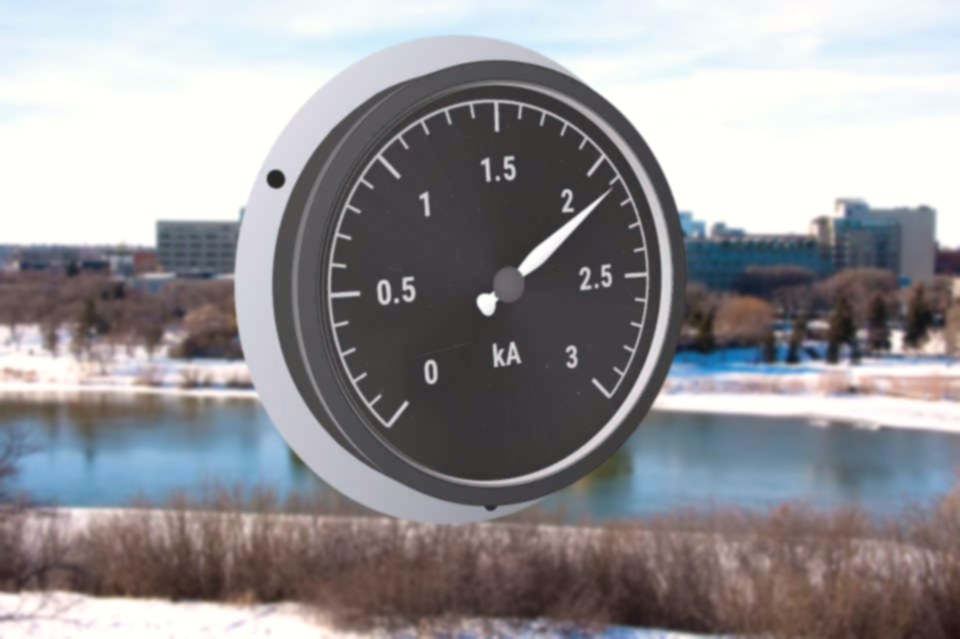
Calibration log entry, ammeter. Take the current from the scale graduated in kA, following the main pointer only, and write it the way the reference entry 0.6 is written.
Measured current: 2.1
